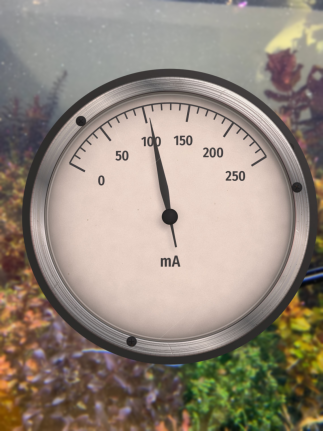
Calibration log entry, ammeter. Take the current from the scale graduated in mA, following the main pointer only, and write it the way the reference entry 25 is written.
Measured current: 105
